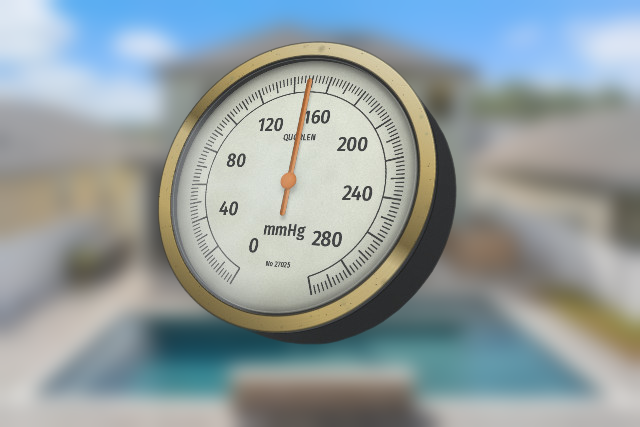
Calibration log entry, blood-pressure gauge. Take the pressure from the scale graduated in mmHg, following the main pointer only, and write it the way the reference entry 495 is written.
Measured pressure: 150
